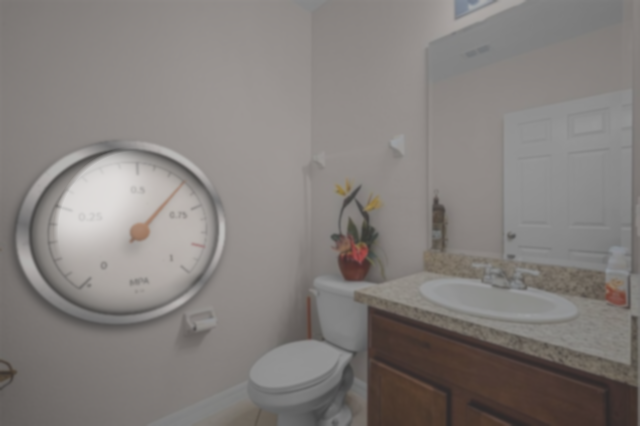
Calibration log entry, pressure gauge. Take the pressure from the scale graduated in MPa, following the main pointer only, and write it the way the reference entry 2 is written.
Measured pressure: 0.65
